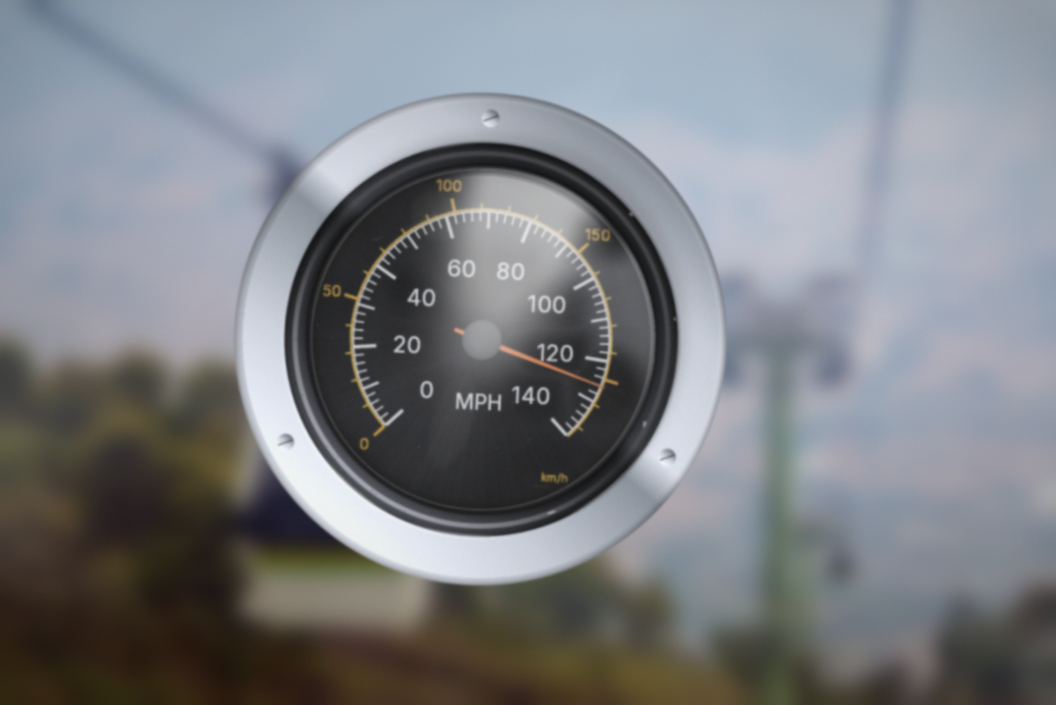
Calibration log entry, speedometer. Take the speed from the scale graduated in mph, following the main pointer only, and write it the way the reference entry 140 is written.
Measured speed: 126
